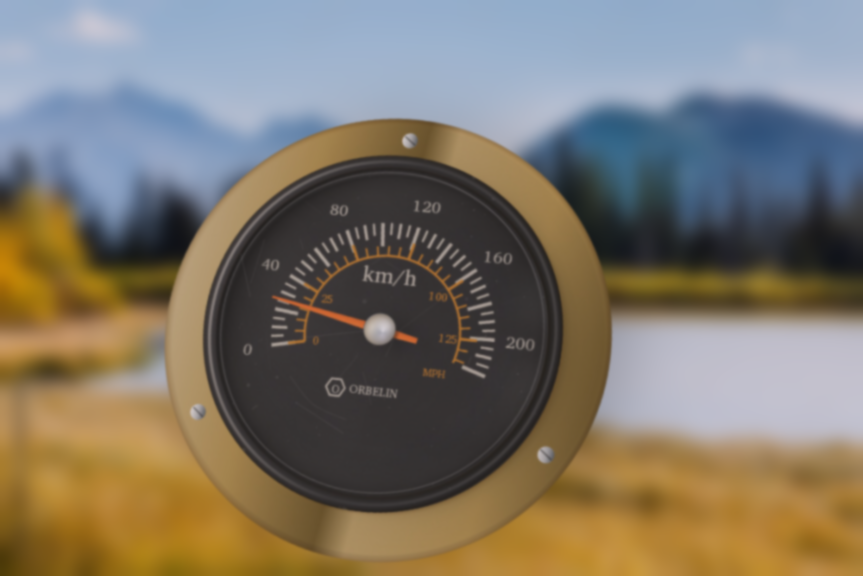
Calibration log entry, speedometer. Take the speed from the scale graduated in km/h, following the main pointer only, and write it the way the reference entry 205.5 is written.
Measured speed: 25
